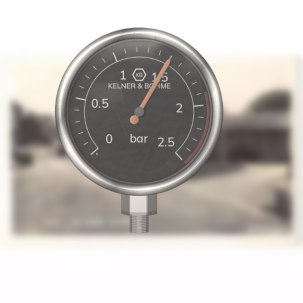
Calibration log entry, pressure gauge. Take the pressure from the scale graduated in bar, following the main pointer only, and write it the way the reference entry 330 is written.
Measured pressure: 1.5
